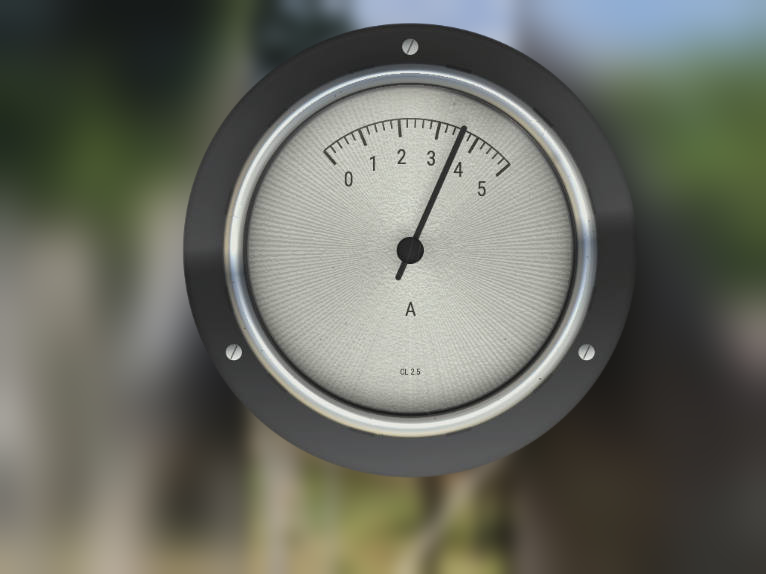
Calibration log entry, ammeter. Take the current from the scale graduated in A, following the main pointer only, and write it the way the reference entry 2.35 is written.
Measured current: 3.6
